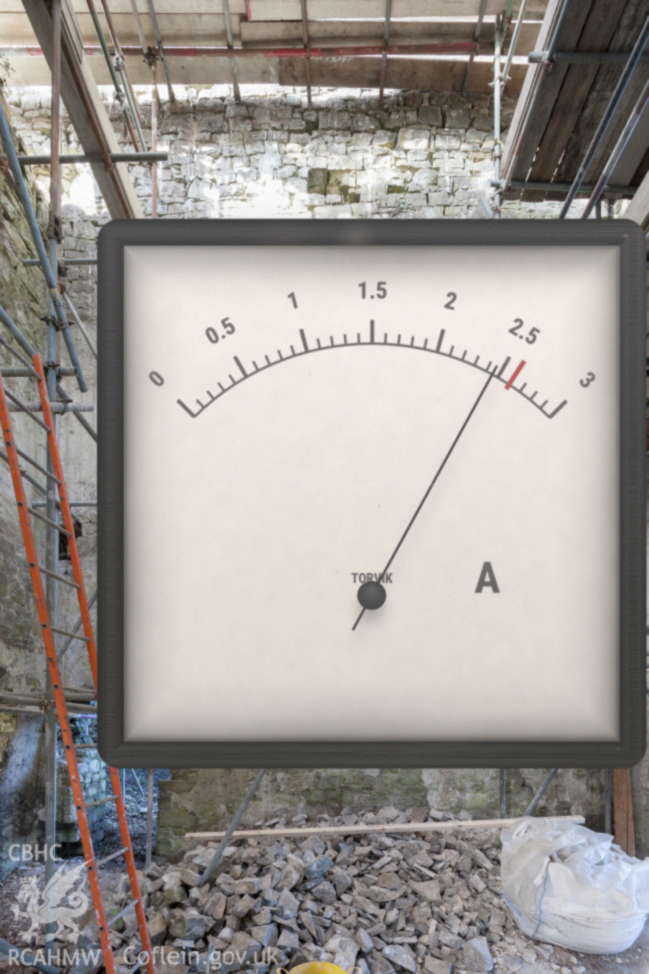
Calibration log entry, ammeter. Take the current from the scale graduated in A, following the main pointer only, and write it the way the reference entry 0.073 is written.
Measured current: 2.45
